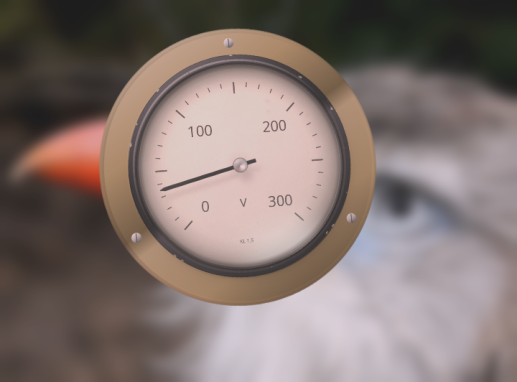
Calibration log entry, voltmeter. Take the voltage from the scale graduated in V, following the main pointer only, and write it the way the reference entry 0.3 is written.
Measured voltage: 35
